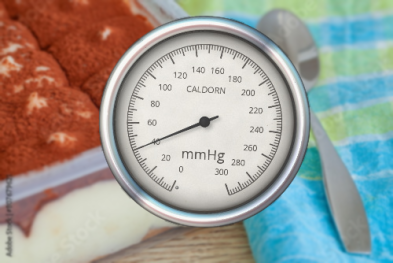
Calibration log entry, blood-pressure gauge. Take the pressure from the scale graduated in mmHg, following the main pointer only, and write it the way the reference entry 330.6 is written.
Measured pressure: 40
